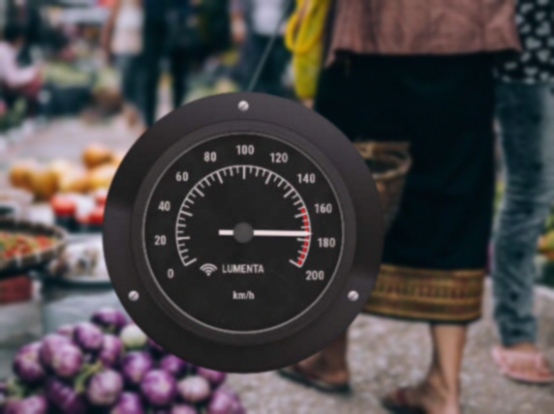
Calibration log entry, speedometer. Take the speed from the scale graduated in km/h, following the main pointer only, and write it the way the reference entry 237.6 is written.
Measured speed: 175
